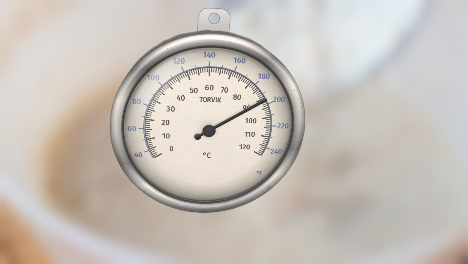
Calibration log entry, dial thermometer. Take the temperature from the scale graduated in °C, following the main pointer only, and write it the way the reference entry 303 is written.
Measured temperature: 90
